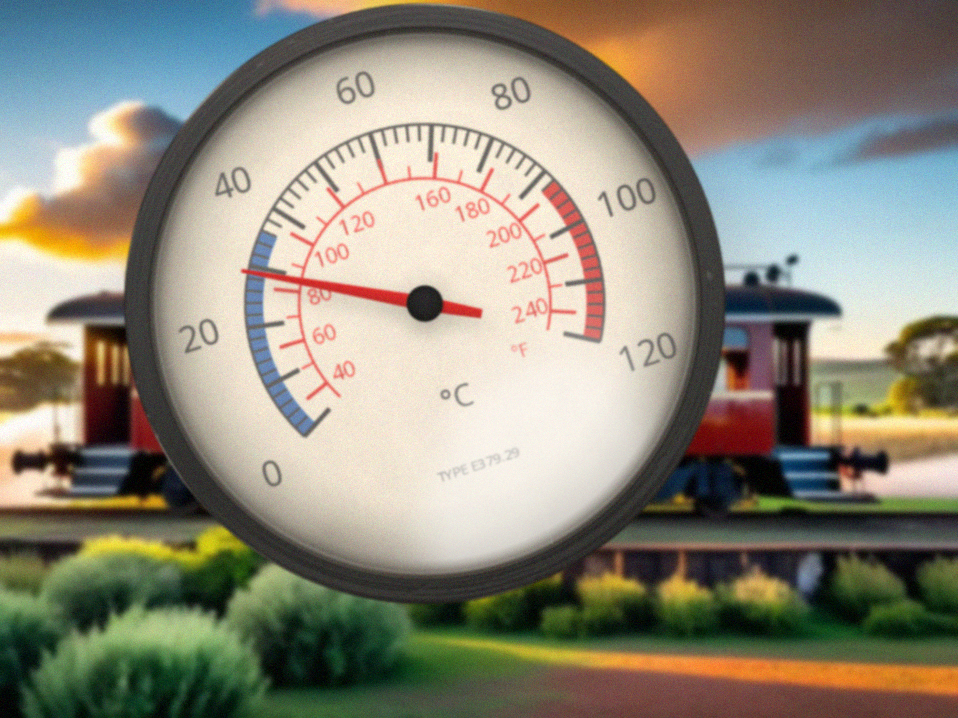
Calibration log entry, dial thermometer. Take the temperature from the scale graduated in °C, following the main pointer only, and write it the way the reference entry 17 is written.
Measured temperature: 29
